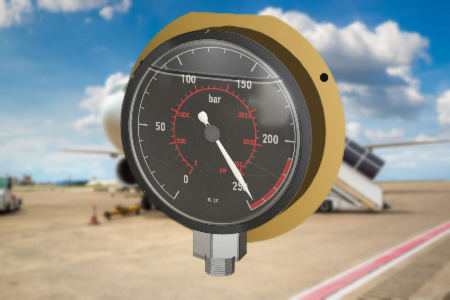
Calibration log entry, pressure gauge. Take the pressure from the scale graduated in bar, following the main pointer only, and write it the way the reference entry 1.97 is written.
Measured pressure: 245
